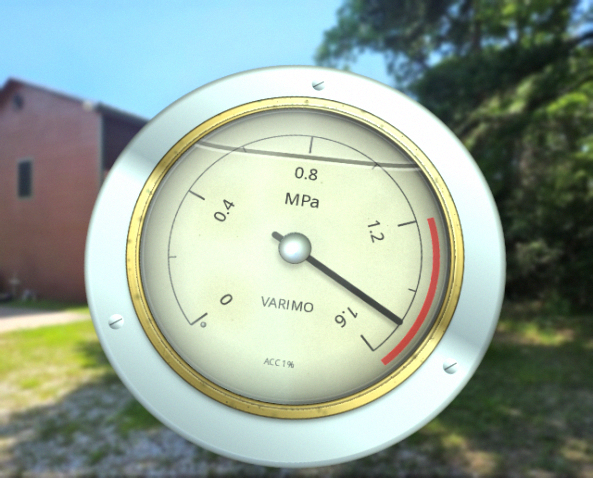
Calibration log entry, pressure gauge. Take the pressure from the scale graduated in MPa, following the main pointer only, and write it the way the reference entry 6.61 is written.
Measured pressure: 1.5
